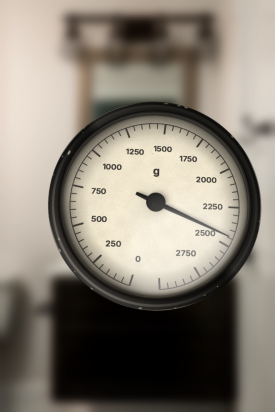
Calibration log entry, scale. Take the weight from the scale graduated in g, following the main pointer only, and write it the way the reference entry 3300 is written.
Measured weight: 2450
